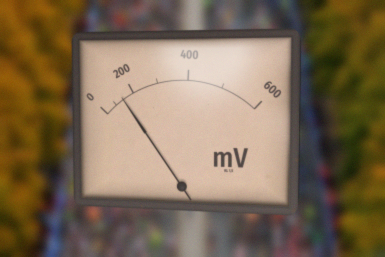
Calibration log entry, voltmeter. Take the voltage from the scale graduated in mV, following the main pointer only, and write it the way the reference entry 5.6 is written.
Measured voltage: 150
